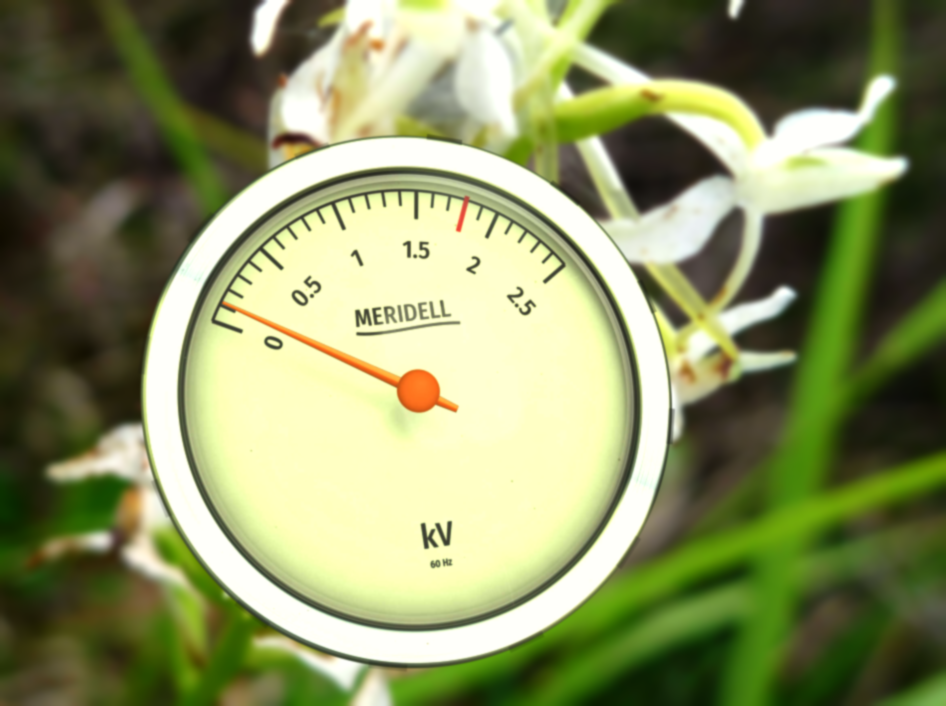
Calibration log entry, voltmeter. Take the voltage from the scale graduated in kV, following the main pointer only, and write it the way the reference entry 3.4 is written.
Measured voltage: 0.1
